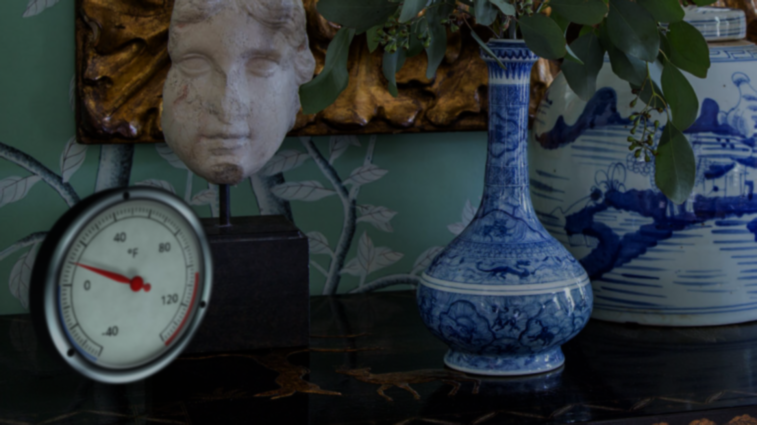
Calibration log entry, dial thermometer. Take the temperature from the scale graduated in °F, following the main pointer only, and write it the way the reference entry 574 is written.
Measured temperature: 10
